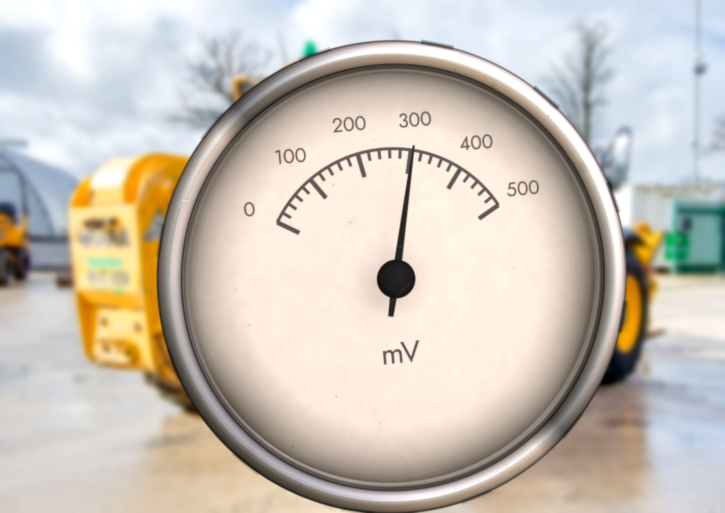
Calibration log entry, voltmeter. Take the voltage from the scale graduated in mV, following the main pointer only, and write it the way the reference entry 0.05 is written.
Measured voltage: 300
